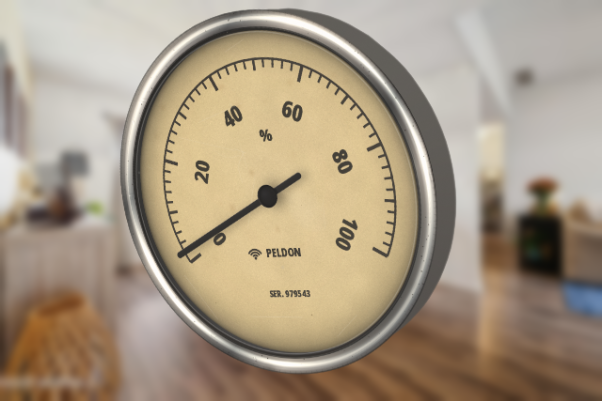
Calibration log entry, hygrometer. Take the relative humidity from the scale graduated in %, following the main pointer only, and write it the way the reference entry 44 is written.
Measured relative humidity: 2
